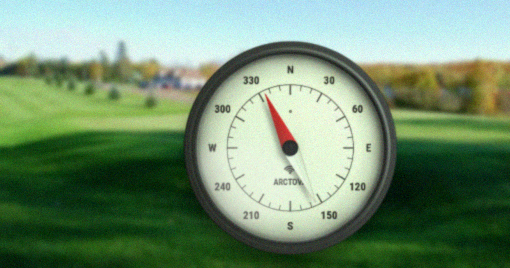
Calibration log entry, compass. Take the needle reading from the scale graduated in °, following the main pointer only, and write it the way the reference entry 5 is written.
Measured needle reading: 335
